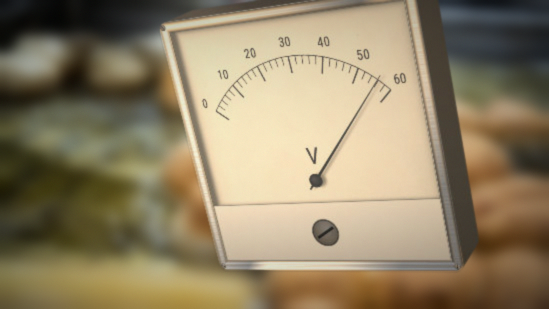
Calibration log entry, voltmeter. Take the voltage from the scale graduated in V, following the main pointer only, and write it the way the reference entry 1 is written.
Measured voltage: 56
